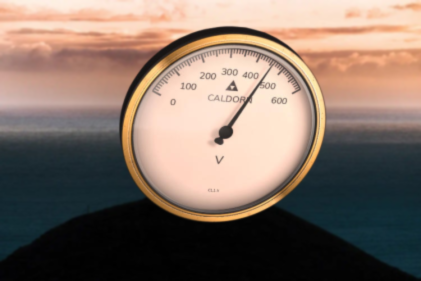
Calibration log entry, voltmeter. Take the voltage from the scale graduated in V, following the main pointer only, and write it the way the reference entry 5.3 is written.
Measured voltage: 450
